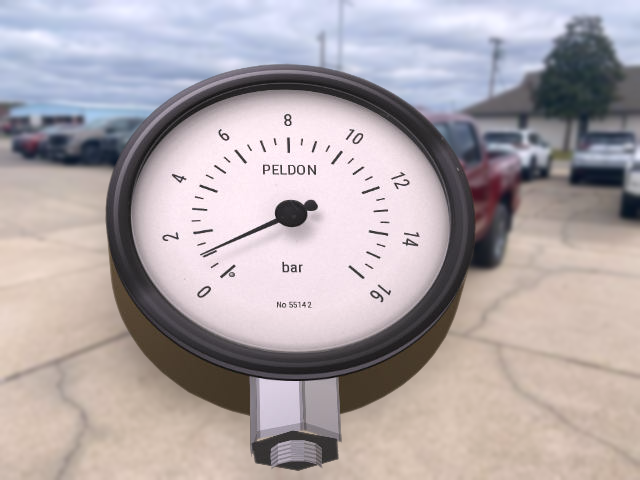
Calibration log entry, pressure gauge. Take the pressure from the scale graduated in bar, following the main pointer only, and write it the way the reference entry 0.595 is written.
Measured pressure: 1
